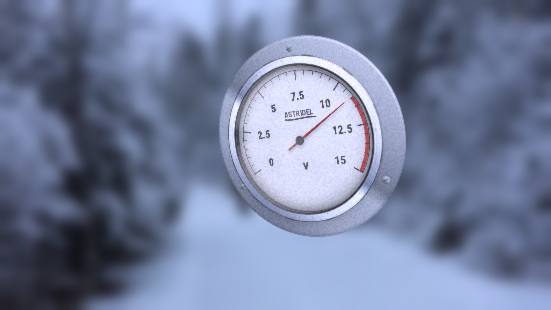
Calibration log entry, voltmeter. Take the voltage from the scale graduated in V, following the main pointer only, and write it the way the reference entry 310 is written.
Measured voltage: 11
